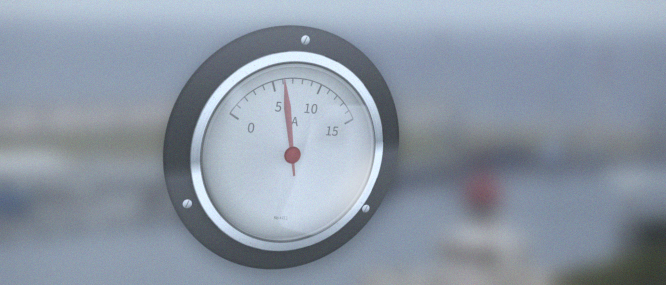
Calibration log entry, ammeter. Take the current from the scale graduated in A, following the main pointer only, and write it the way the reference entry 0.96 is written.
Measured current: 6
